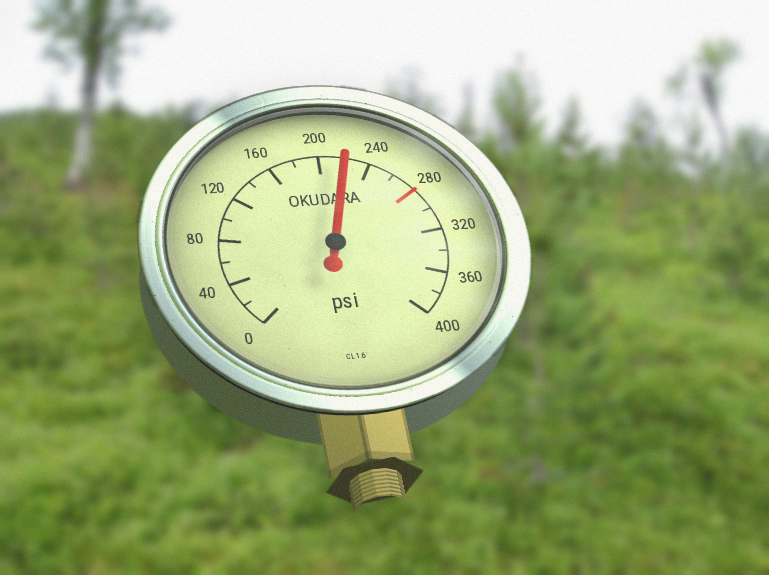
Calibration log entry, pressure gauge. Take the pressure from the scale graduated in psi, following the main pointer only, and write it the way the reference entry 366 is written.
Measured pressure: 220
